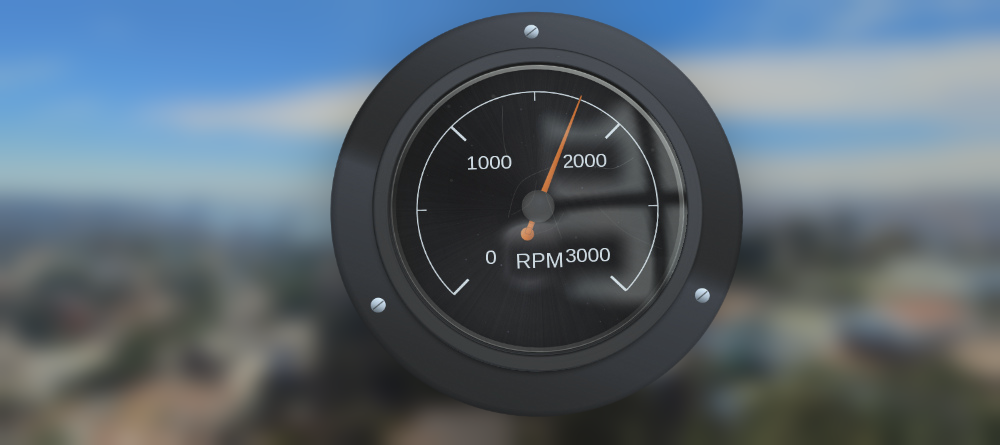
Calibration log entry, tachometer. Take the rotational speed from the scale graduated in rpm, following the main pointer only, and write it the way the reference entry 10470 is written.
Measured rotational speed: 1750
